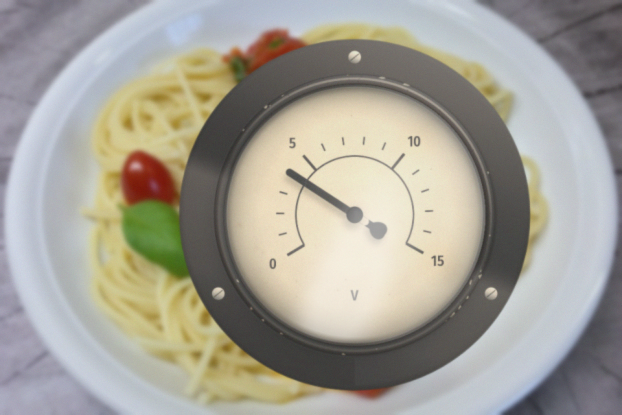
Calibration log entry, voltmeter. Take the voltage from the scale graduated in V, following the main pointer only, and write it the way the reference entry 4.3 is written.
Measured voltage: 4
